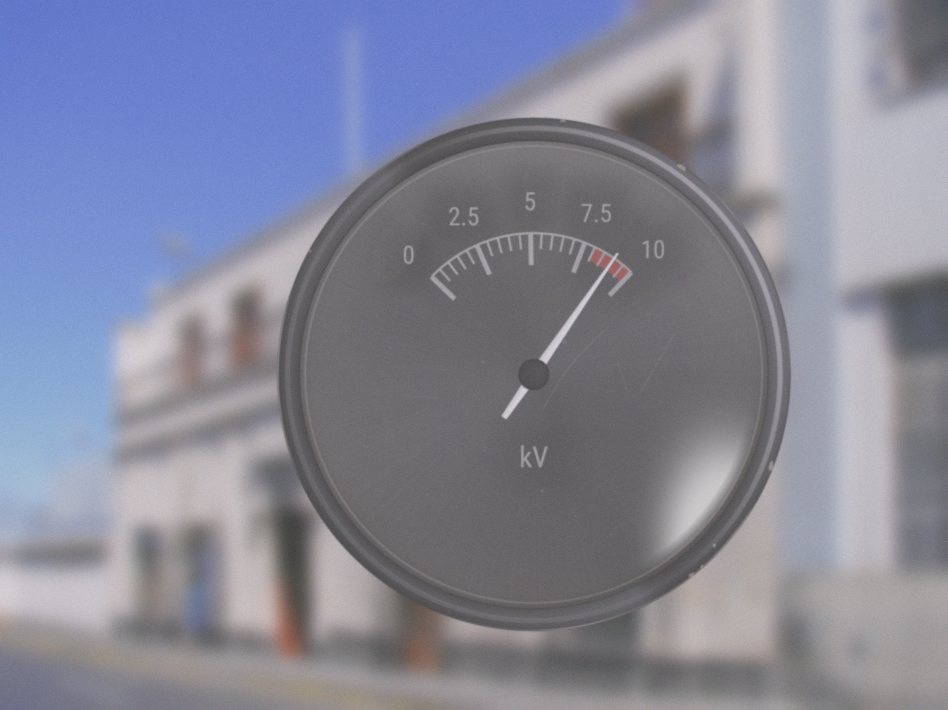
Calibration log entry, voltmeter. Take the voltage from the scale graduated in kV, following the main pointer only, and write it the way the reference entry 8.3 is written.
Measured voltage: 9
